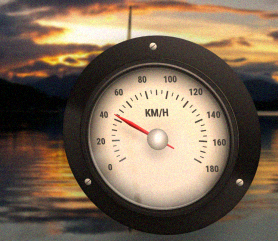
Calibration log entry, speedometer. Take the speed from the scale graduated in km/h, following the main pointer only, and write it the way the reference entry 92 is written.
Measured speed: 45
